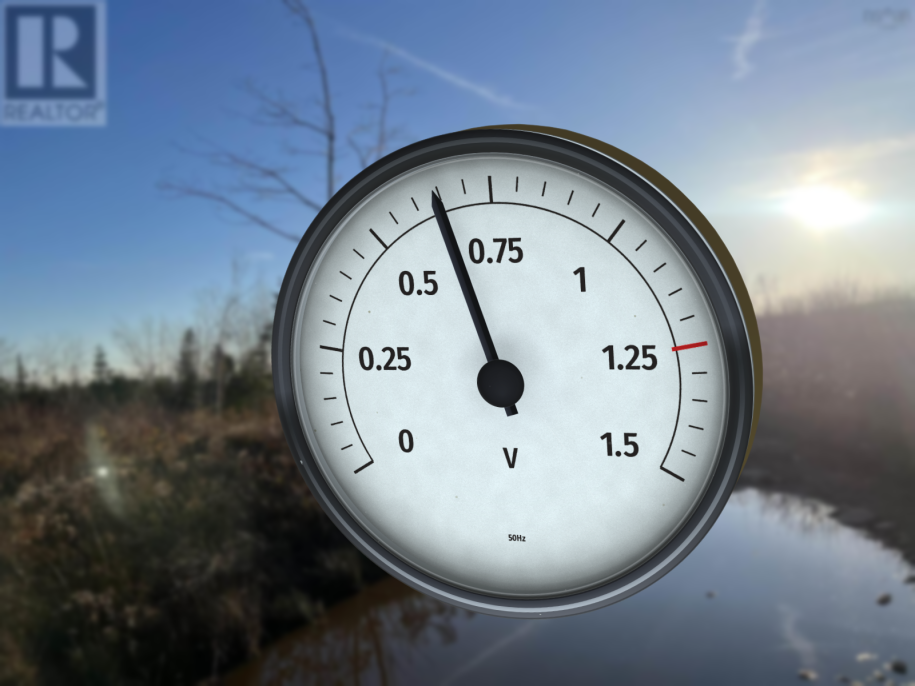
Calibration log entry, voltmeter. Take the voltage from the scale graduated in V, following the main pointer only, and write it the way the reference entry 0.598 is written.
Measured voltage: 0.65
